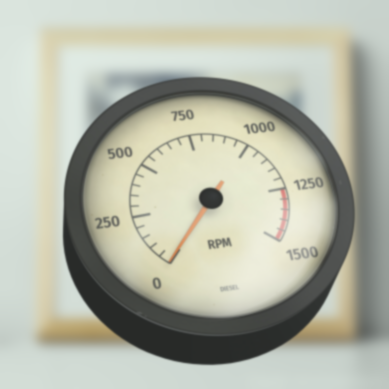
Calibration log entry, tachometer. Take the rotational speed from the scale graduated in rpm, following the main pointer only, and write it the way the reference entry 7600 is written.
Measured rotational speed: 0
